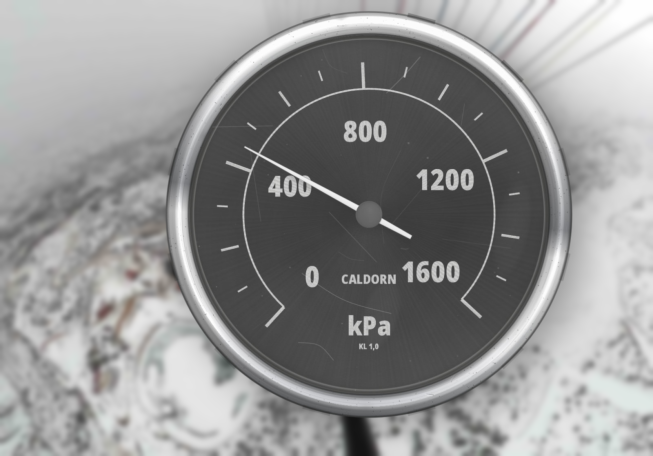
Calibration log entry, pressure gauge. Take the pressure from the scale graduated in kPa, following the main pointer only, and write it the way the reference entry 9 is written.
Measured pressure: 450
